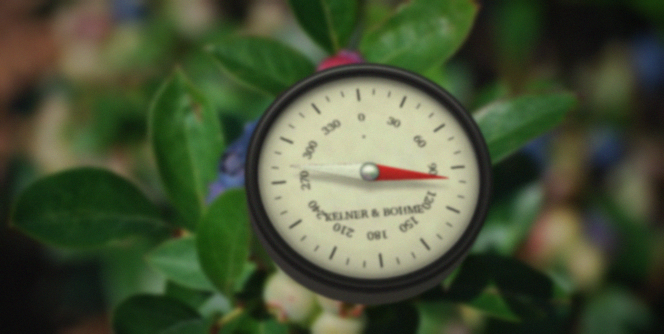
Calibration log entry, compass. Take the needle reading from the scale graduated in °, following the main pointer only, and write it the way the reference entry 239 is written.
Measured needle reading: 100
